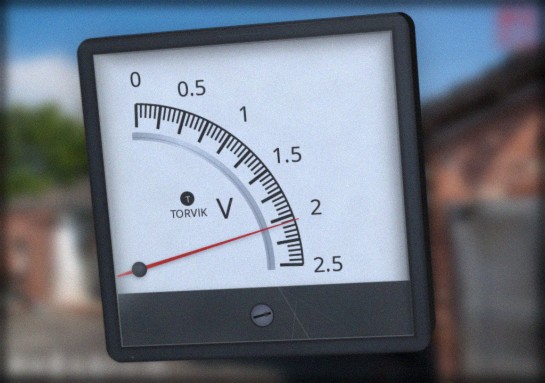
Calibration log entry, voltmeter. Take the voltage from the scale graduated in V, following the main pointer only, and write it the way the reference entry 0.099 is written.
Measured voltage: 2.05
